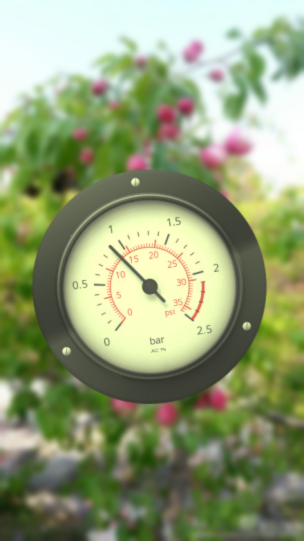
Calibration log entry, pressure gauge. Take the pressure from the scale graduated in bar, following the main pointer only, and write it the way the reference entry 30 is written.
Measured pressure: 0.9
